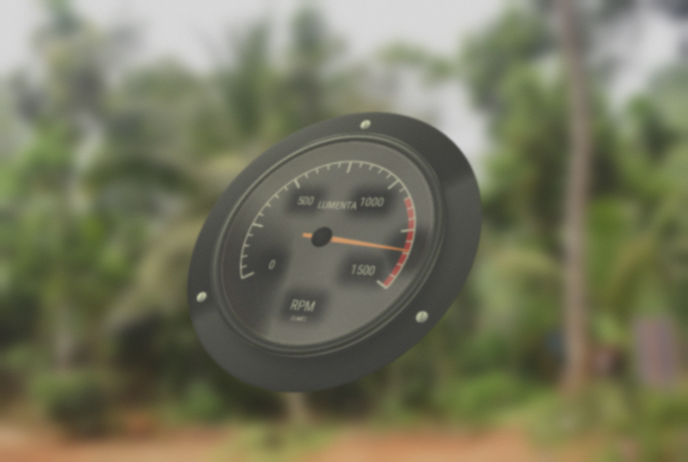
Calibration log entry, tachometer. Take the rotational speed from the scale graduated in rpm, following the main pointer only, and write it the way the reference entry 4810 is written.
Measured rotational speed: 1350
